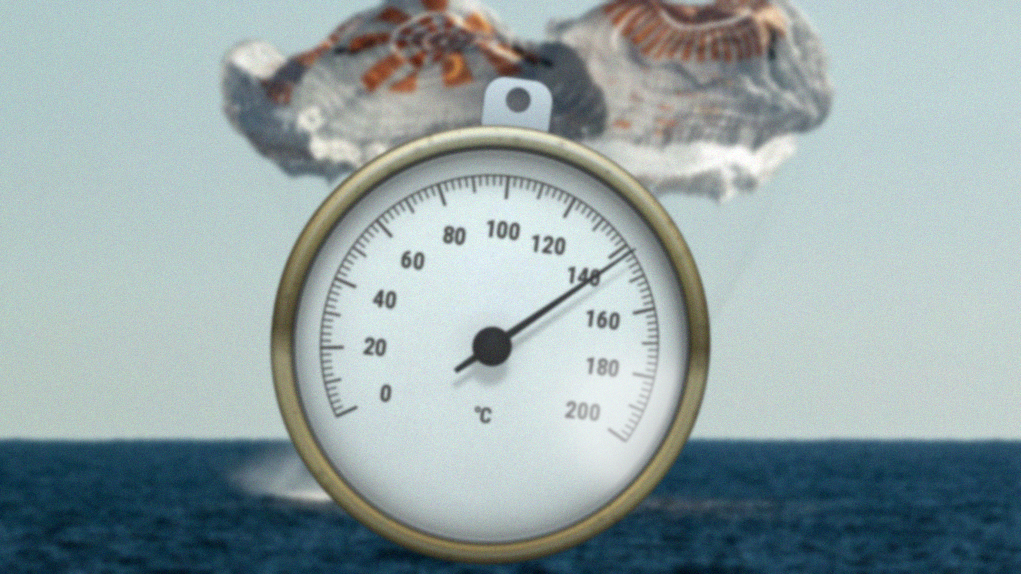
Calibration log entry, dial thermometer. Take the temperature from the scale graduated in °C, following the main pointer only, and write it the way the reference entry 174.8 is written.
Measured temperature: 142
